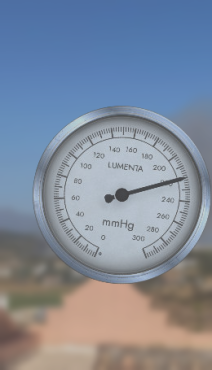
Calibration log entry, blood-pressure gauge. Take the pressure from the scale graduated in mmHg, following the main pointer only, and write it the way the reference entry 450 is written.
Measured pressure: 220
